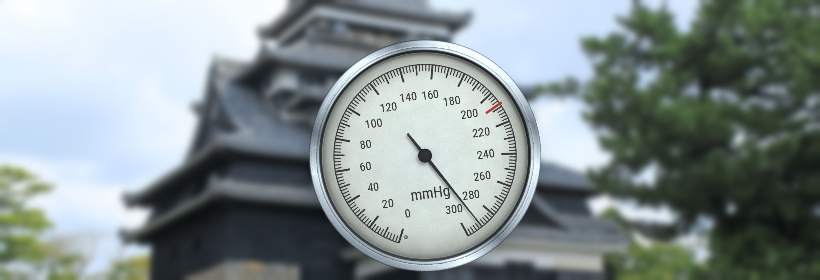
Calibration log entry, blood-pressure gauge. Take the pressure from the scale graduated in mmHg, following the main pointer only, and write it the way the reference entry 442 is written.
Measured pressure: 290
